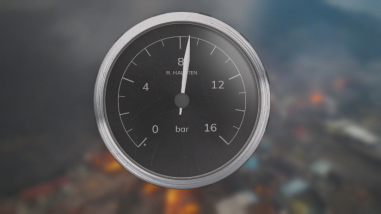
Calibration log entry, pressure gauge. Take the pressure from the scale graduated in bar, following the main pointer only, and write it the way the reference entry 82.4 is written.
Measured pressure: 8.5
